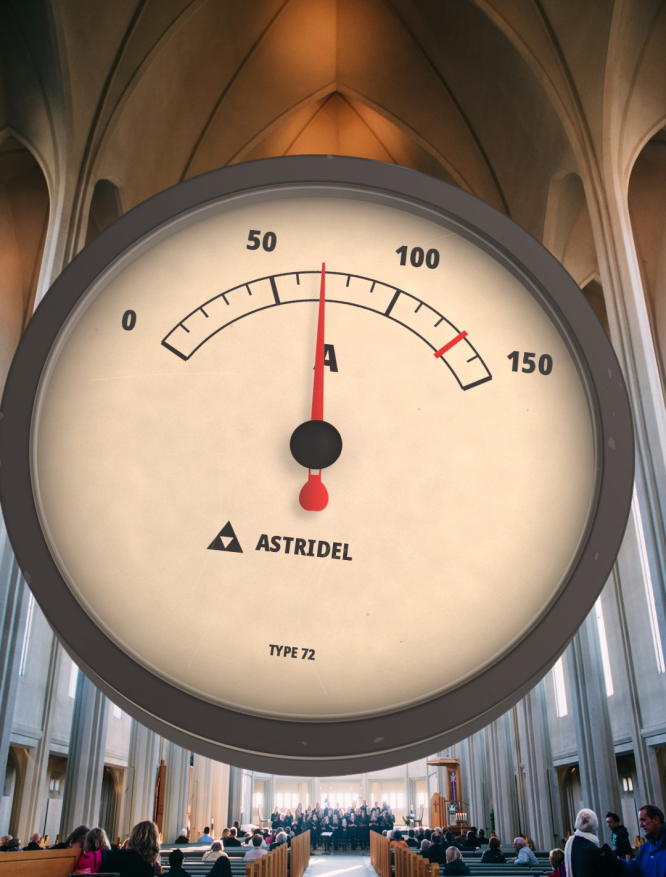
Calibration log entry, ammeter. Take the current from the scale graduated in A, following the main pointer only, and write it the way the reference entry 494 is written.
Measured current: 70
